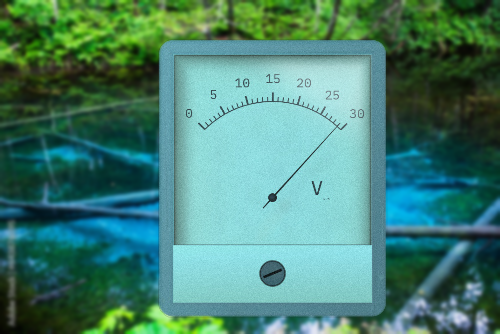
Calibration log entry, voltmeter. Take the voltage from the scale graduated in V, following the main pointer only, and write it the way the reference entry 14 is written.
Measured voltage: 29
